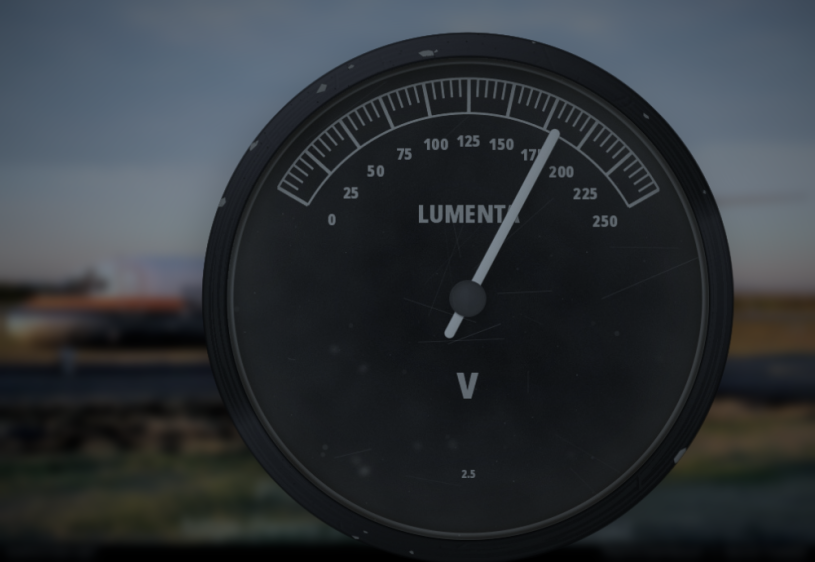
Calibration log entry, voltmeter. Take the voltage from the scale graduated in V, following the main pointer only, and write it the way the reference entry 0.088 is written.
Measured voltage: 182.5
